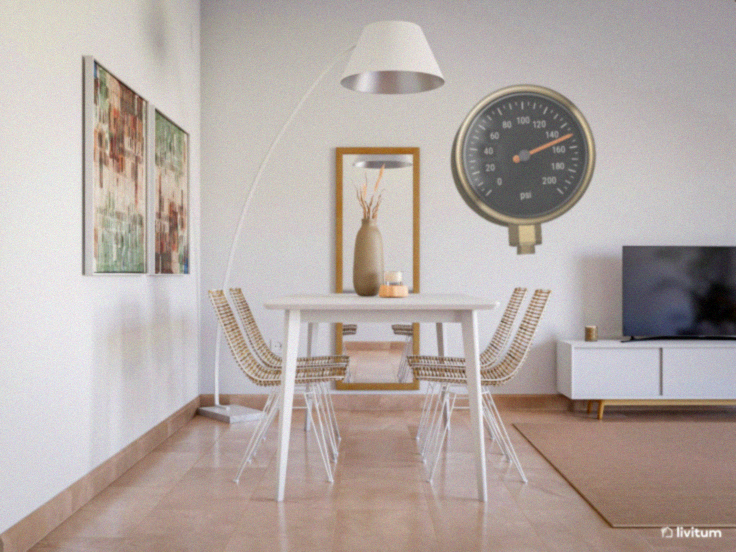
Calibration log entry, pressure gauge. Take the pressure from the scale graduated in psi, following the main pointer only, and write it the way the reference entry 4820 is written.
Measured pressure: 150
